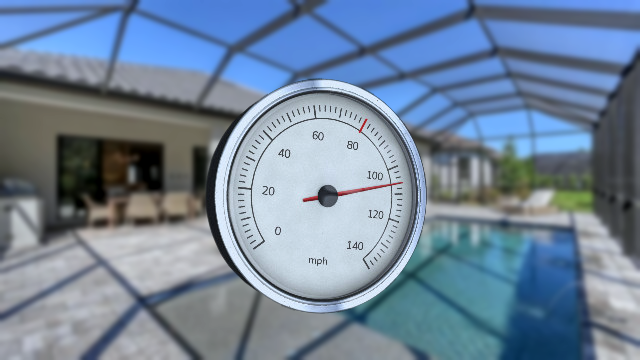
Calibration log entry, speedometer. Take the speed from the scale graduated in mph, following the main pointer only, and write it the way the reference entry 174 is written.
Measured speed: 106
